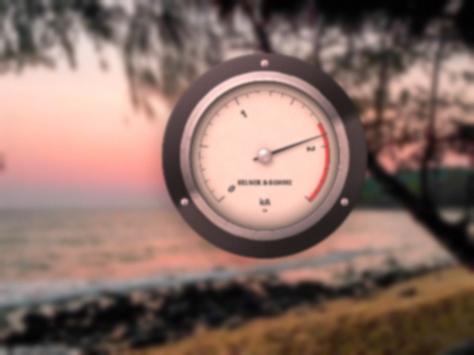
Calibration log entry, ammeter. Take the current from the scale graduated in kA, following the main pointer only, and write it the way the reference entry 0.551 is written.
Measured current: 1.9
